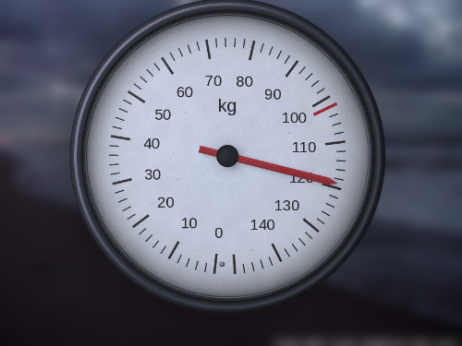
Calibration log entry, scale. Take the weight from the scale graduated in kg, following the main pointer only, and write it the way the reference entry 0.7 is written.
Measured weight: 119
